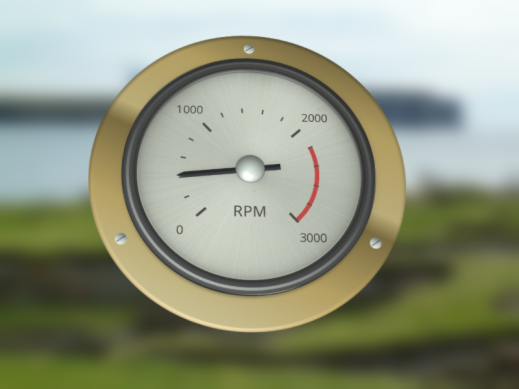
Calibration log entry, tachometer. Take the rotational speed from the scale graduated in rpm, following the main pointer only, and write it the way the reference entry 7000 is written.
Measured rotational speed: 400
